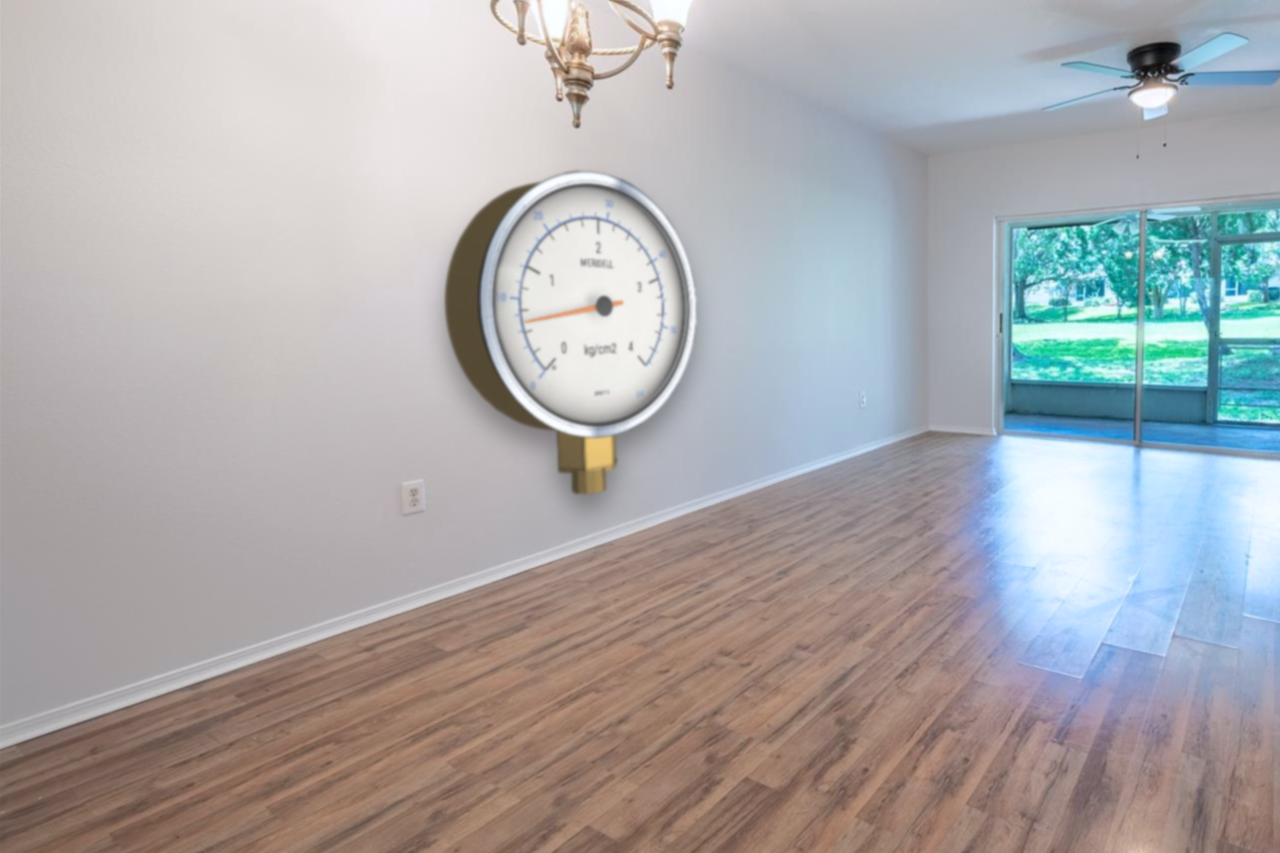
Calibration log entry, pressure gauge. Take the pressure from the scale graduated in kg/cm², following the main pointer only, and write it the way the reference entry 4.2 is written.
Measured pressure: 0.5
